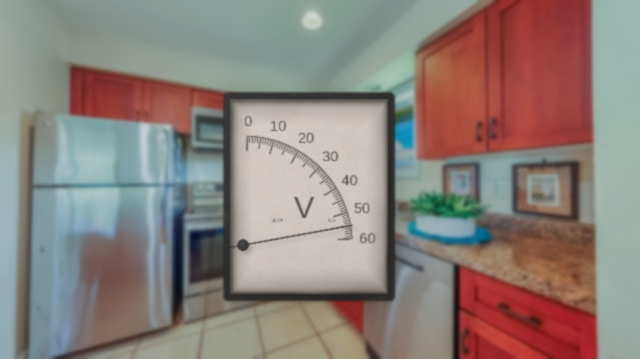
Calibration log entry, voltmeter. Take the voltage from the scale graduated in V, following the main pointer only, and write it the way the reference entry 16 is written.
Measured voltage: 55
